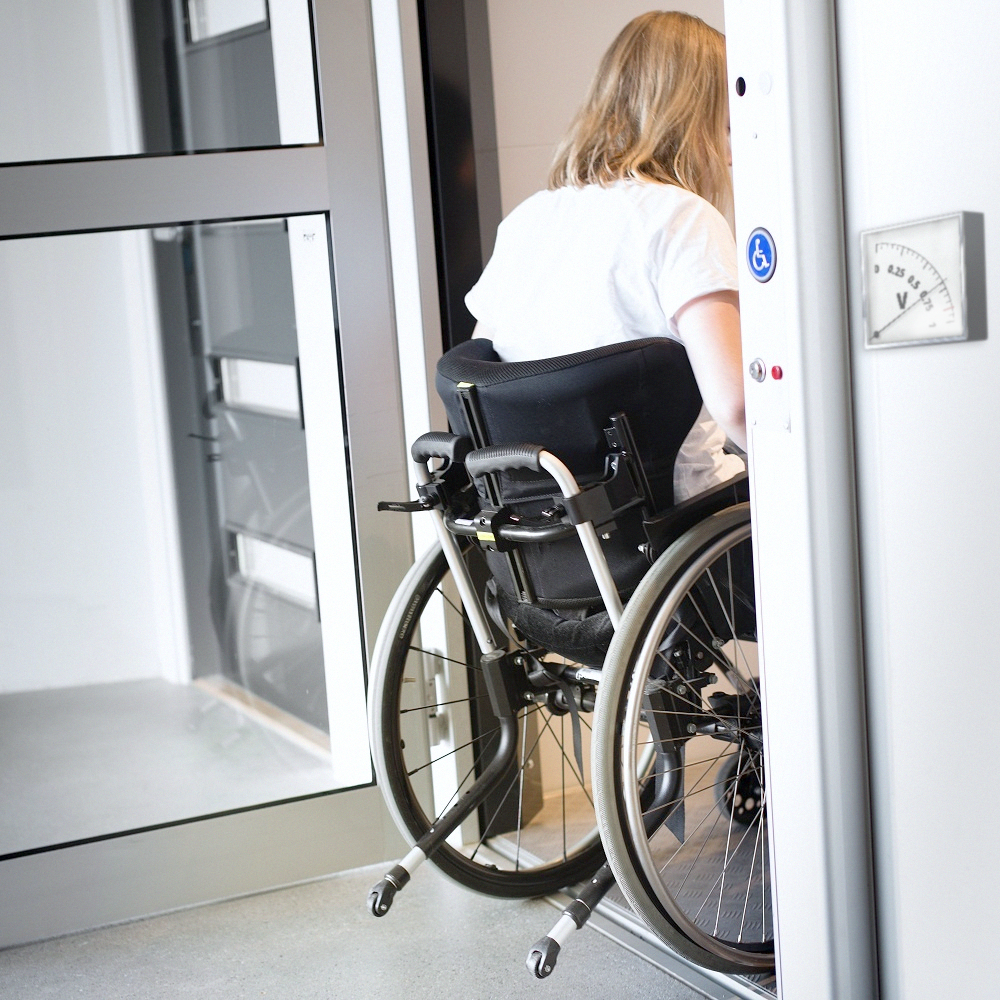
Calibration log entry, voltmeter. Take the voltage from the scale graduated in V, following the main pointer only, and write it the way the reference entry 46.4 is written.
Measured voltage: 0.7
